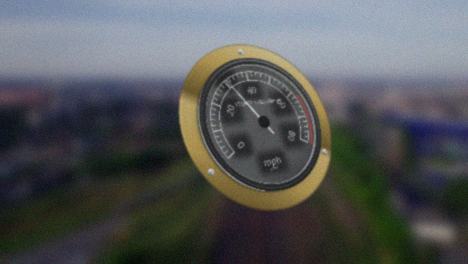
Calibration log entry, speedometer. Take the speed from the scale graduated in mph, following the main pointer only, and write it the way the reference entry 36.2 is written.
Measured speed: 30
